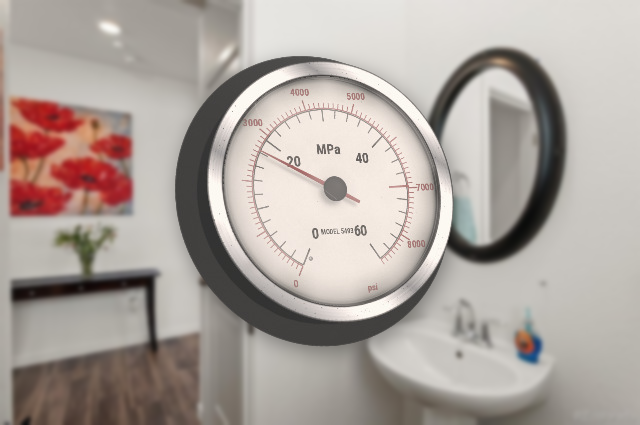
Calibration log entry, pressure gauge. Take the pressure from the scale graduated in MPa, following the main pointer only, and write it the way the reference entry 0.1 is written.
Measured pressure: 18
